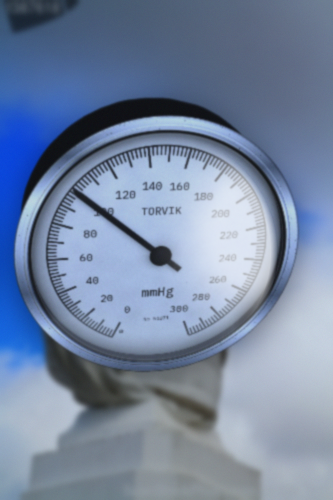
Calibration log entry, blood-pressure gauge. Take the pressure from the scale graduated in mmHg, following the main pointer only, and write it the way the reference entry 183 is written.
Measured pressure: 100
